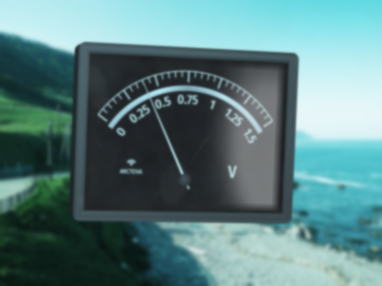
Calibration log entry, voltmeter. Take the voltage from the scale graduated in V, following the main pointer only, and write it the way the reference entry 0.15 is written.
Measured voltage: 0.4
